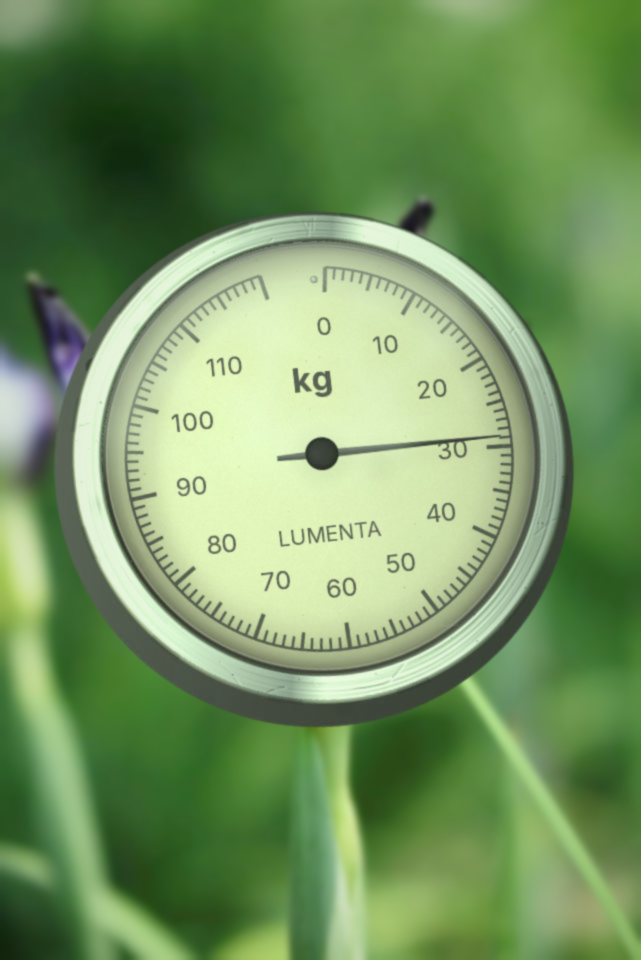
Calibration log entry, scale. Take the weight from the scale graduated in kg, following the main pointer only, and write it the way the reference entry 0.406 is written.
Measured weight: 29
